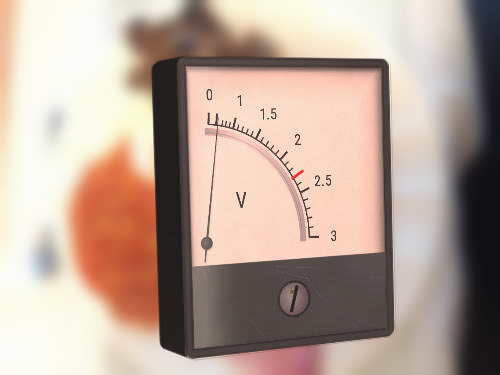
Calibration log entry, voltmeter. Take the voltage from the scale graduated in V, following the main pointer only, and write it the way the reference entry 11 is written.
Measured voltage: 0.5
